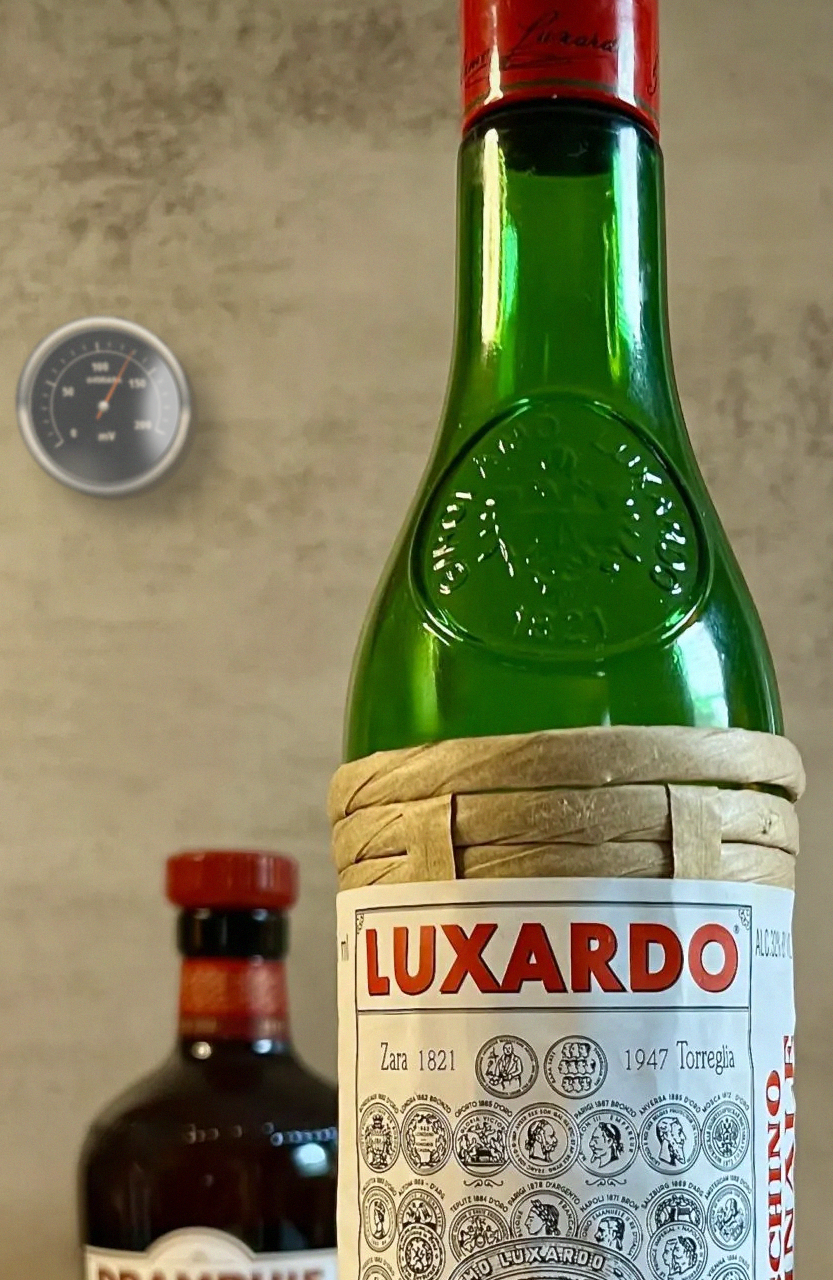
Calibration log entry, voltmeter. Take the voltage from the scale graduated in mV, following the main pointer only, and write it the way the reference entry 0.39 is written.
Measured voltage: 130
